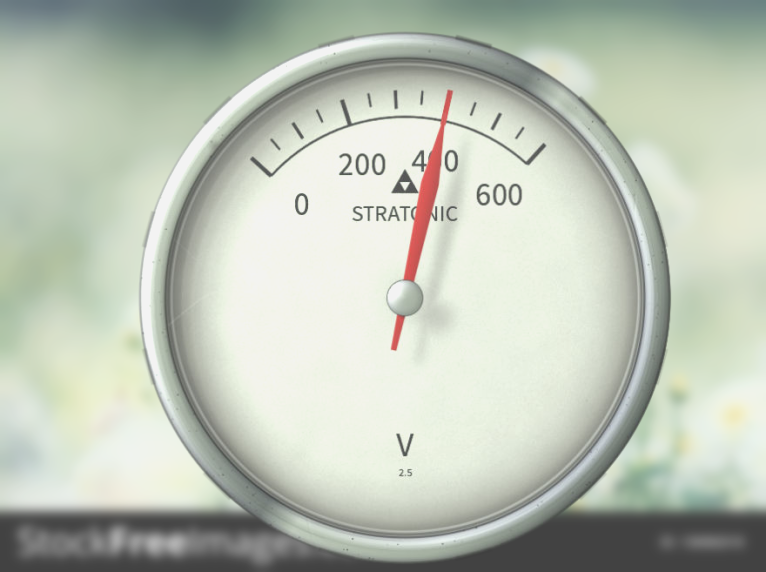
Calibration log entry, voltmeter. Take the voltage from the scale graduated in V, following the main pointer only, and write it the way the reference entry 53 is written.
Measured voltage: 400
